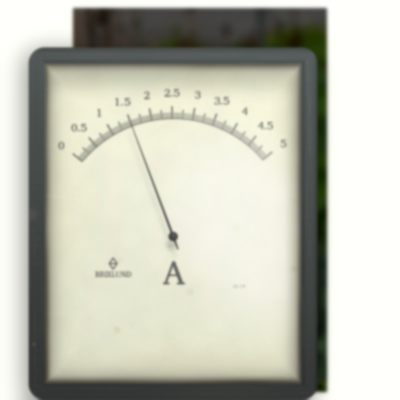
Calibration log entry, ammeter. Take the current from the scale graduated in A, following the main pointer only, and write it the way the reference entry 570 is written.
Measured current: 1.5
